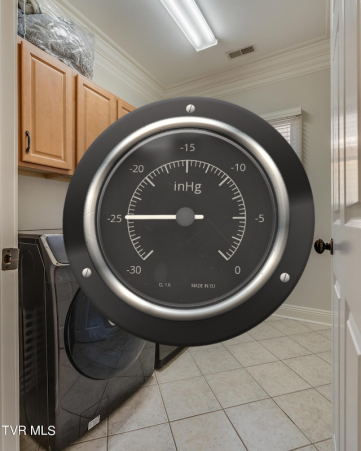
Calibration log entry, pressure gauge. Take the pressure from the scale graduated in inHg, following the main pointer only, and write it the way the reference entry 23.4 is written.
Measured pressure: -25
